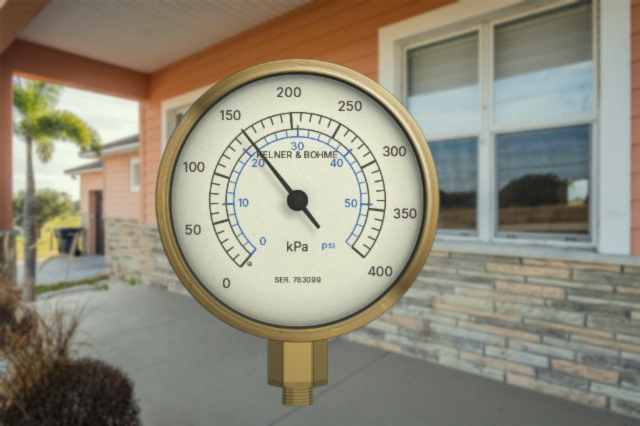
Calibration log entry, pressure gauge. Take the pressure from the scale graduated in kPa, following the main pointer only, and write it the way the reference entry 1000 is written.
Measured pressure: 150
